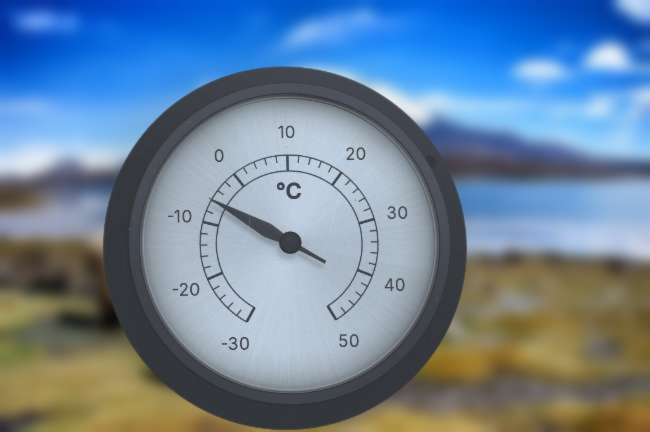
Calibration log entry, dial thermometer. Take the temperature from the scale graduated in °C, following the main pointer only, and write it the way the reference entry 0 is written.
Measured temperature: -6
